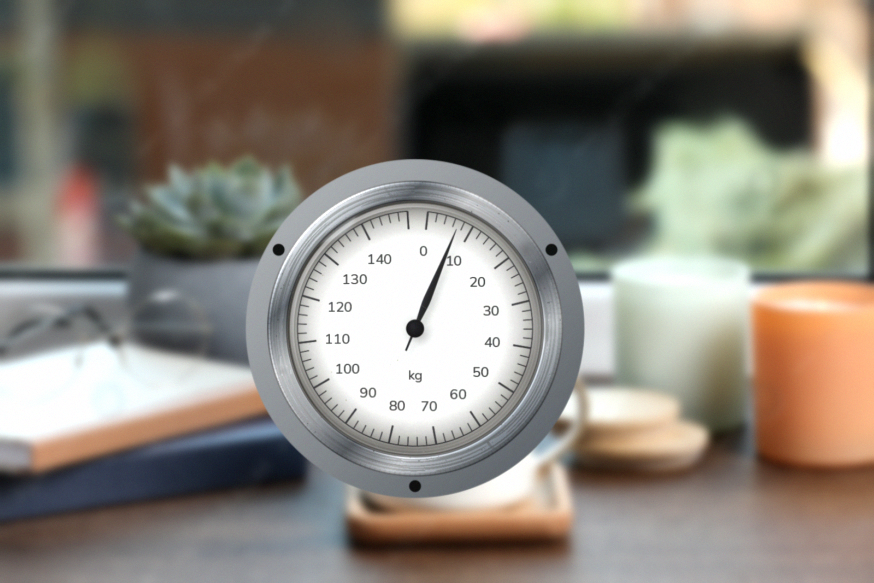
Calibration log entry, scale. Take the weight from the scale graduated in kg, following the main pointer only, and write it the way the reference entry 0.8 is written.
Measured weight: 7
